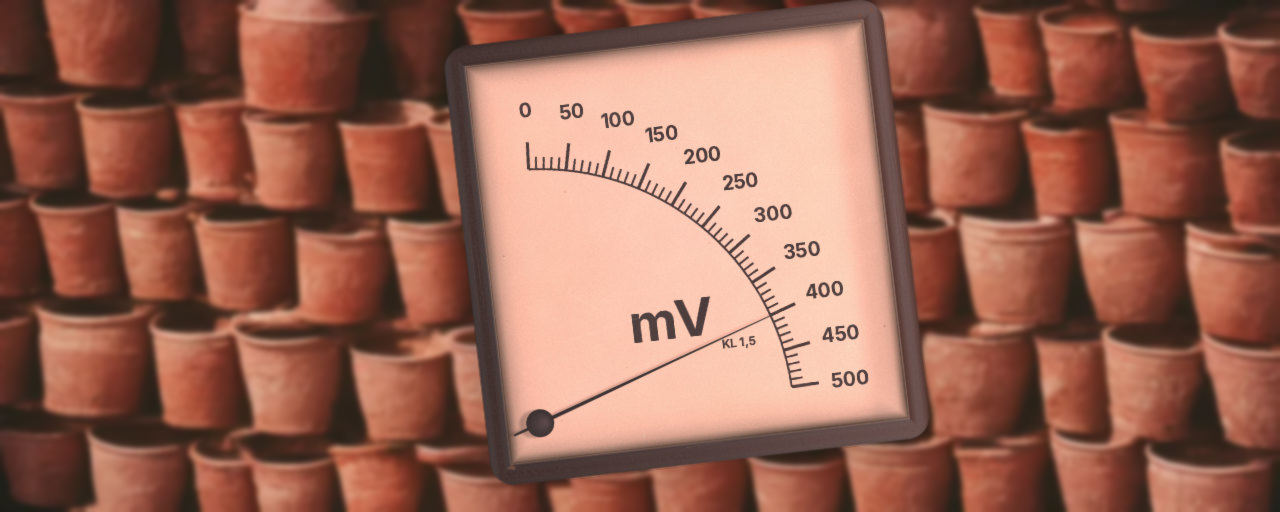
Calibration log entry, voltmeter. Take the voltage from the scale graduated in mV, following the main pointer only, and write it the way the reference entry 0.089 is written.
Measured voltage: 400
